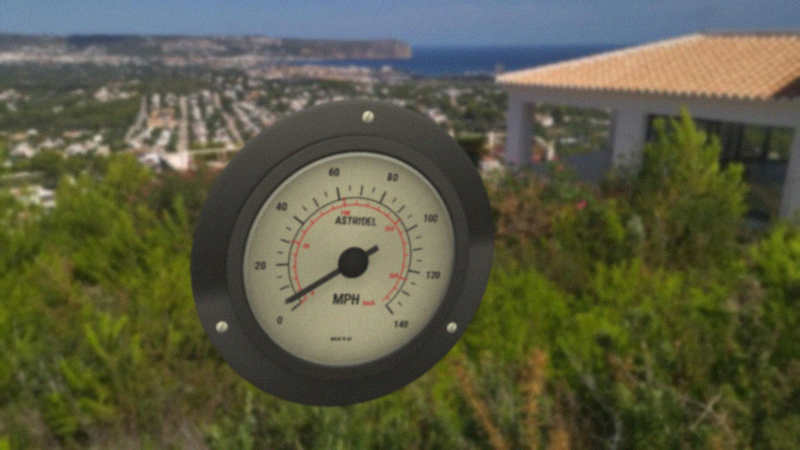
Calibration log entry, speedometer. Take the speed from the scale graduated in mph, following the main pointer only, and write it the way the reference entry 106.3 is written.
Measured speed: 5
